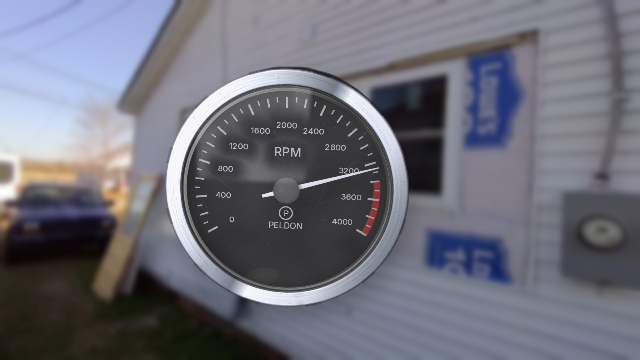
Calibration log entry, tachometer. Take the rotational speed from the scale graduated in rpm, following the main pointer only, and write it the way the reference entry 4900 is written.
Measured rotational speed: 3250
